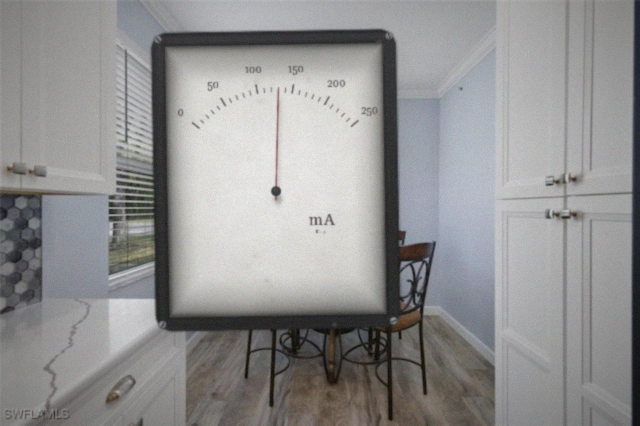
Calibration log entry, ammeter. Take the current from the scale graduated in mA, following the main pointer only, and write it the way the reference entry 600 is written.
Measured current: 130
